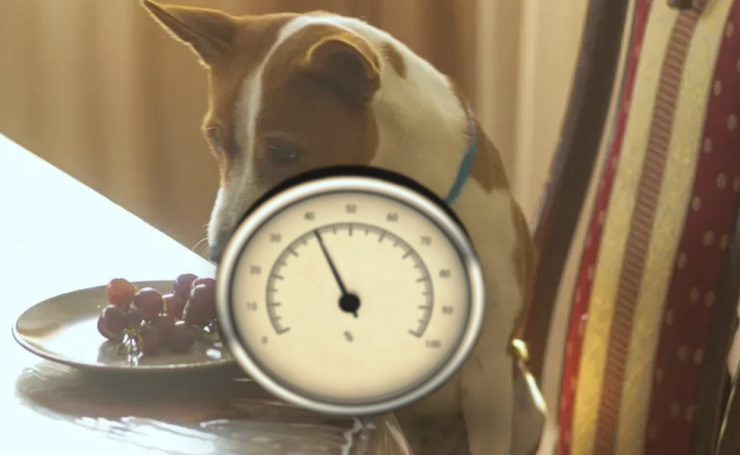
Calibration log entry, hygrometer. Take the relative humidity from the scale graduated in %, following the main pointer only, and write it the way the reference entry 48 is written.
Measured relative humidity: 40
